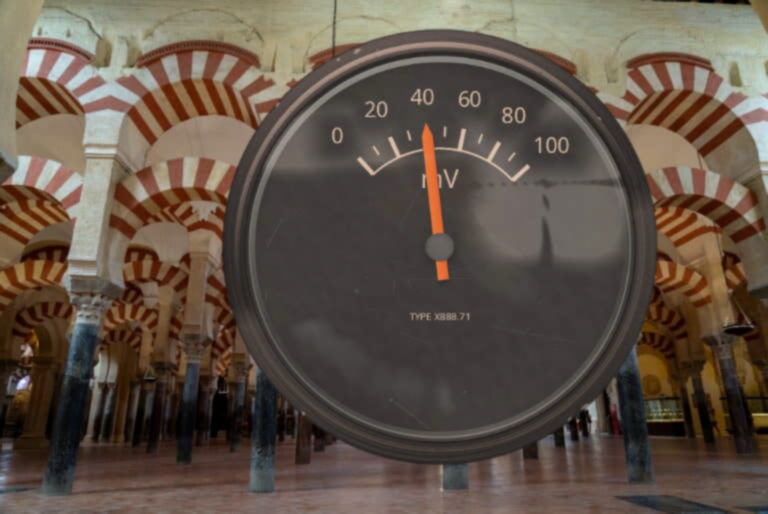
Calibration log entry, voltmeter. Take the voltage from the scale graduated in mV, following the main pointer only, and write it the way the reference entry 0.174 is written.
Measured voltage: 40
